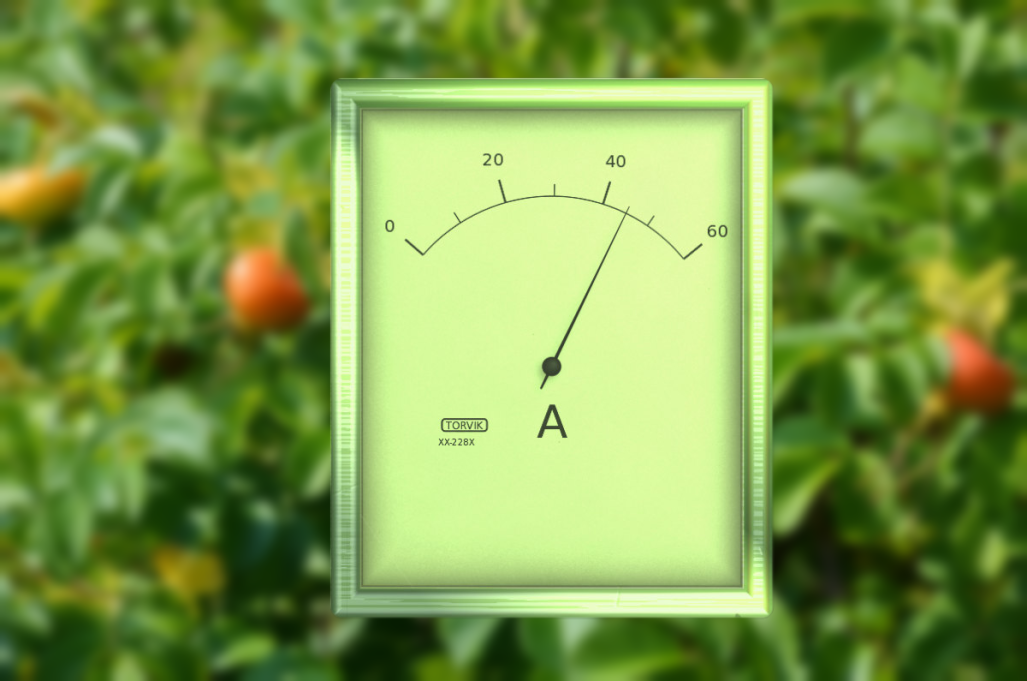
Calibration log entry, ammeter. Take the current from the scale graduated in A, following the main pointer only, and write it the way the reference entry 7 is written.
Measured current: 45
